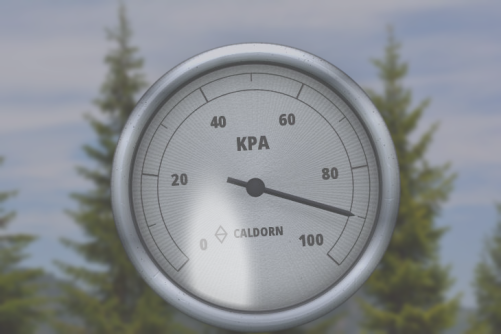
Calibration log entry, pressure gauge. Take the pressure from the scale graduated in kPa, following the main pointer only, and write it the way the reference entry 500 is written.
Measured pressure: 90
